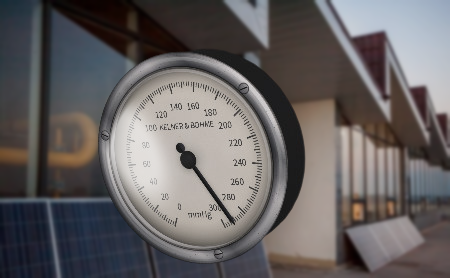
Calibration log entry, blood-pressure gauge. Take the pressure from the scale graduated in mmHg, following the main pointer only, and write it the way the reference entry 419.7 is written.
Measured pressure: 290
